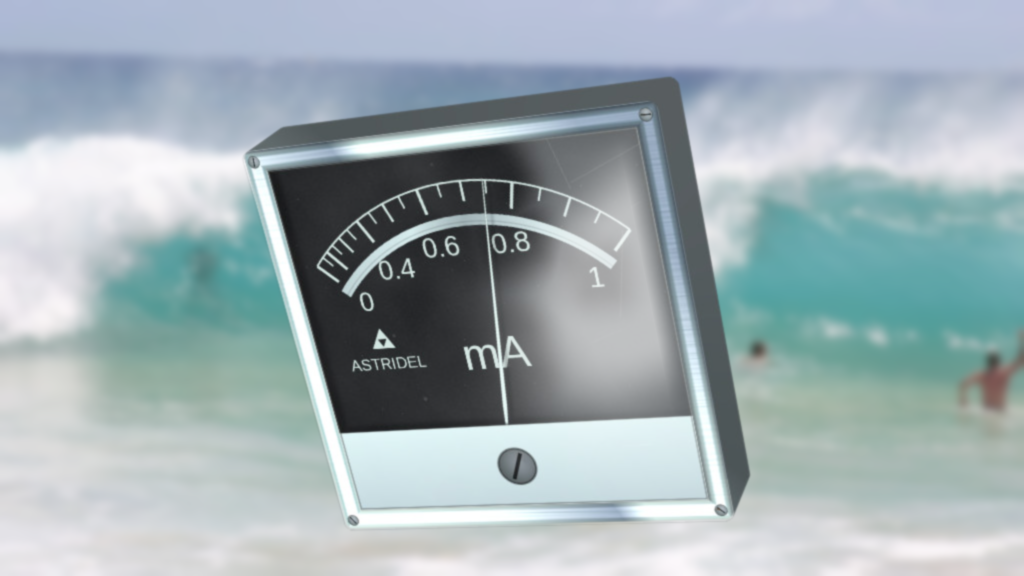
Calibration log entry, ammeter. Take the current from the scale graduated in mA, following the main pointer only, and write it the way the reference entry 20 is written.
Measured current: 0.75
